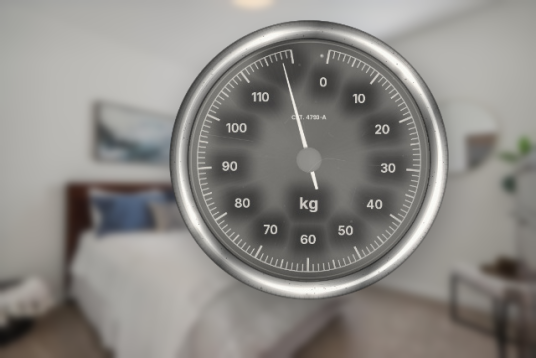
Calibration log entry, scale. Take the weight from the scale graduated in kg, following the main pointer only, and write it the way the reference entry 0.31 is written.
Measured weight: 118
